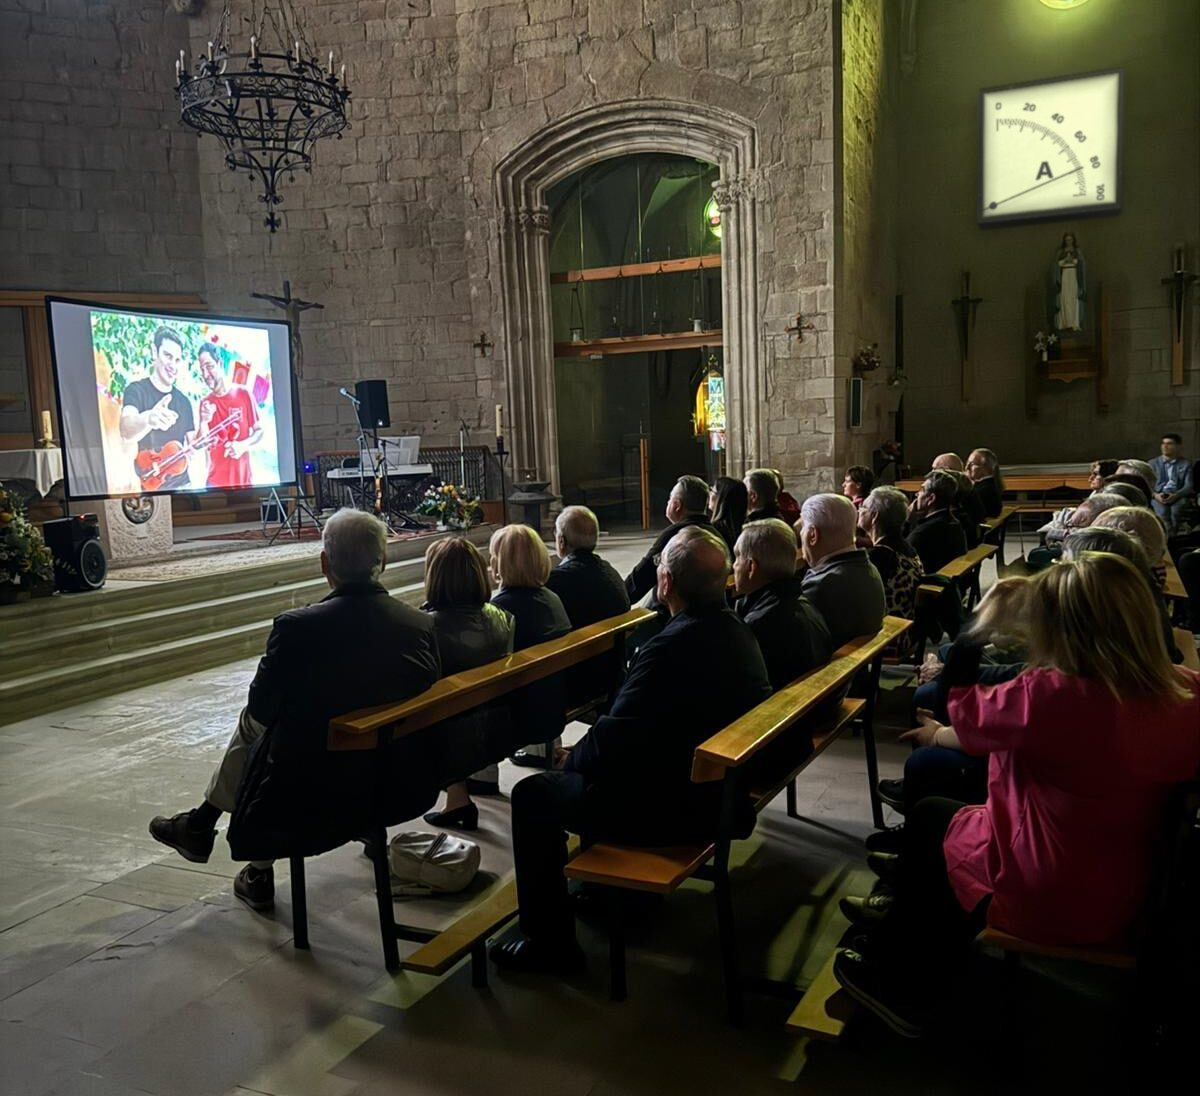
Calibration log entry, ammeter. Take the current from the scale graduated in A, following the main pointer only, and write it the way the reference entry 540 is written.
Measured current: 80
